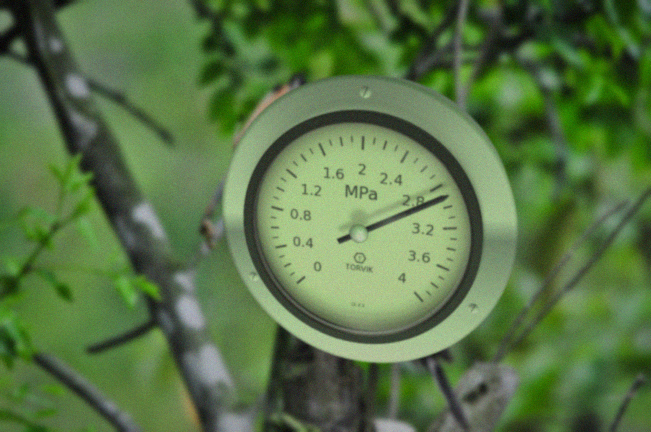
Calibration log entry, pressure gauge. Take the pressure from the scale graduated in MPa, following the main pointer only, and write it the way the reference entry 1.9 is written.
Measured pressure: 2.9
